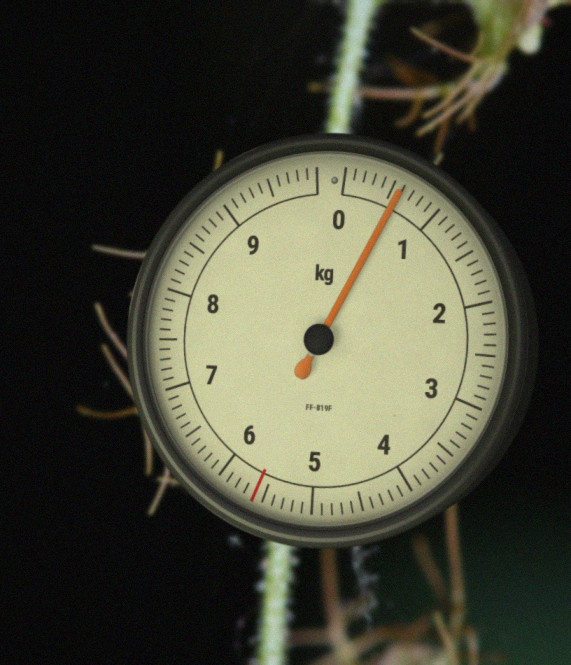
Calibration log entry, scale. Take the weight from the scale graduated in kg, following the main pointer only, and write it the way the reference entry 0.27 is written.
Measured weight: 0.6
